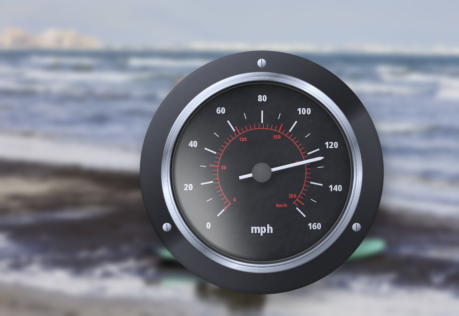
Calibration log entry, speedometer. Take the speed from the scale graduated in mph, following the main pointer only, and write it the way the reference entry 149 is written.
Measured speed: 125
